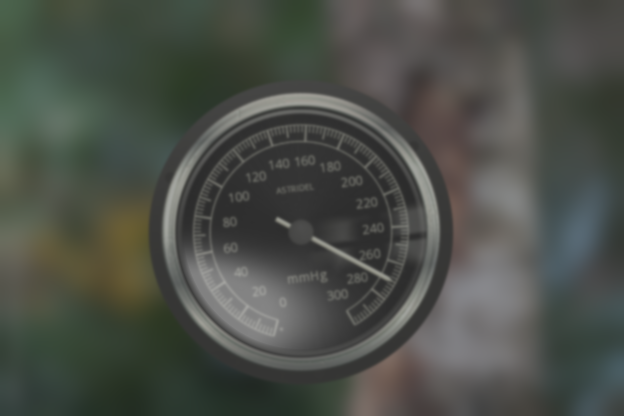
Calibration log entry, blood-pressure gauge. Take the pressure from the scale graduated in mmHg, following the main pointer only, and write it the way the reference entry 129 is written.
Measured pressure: 270
